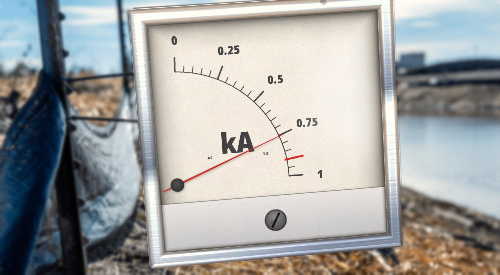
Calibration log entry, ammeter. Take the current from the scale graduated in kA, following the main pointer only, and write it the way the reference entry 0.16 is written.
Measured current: 0.75
